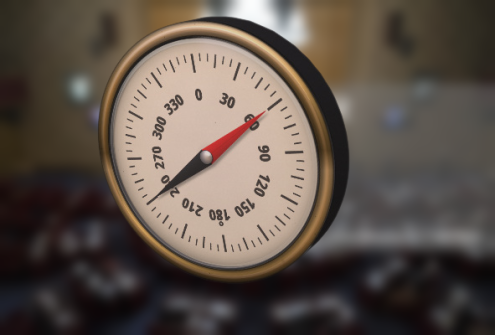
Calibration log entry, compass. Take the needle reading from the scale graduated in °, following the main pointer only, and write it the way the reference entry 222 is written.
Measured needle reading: 60
